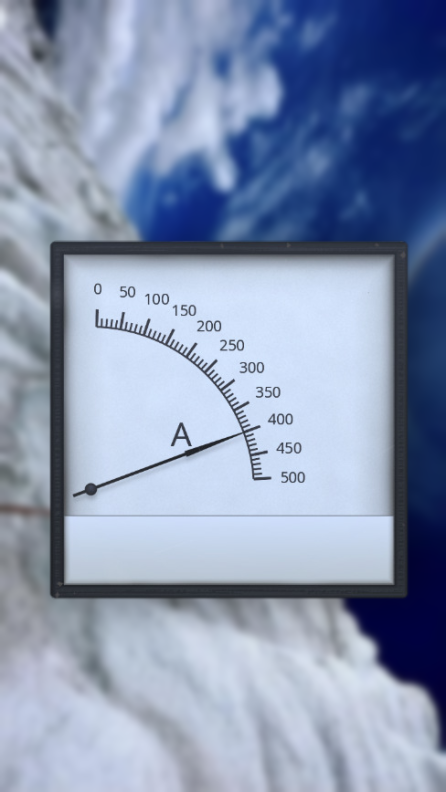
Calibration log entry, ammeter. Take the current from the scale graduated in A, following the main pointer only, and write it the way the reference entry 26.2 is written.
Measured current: 400
